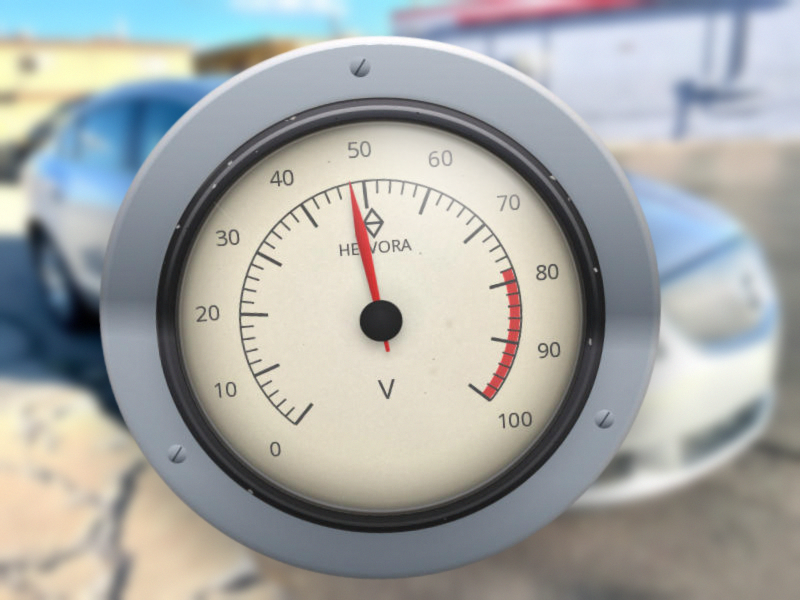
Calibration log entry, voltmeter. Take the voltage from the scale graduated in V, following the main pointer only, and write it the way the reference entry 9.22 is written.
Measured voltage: 48
